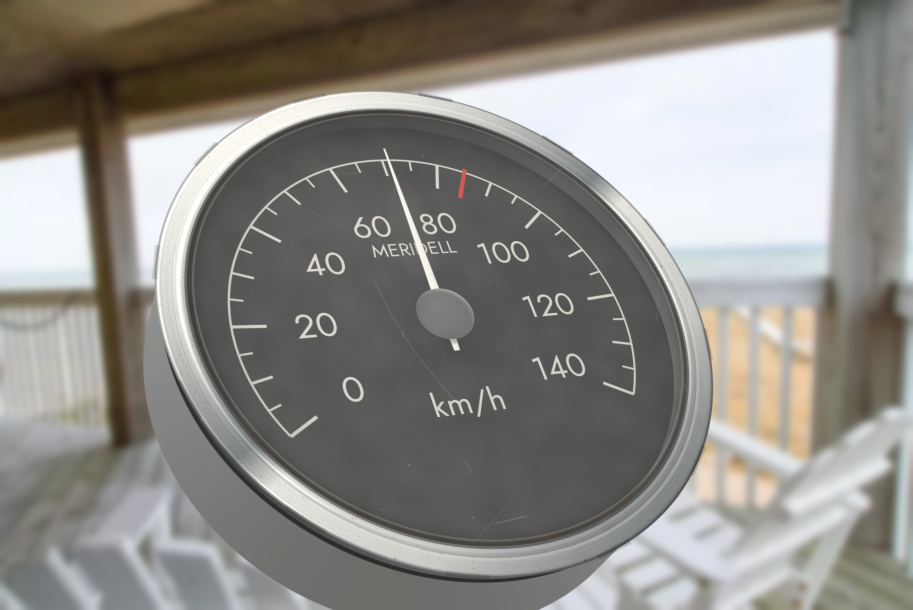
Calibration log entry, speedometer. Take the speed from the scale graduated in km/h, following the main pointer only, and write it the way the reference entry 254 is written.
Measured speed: 70
